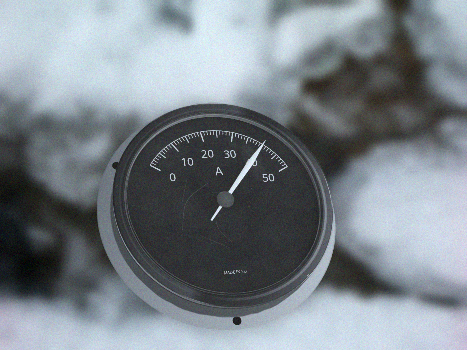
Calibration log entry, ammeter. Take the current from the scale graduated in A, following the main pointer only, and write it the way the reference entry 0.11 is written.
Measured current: 40
